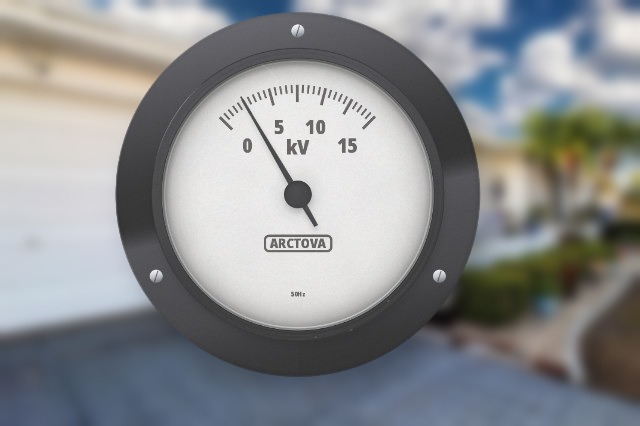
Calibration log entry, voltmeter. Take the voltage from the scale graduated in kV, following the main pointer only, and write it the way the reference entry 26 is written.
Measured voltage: 2.5
